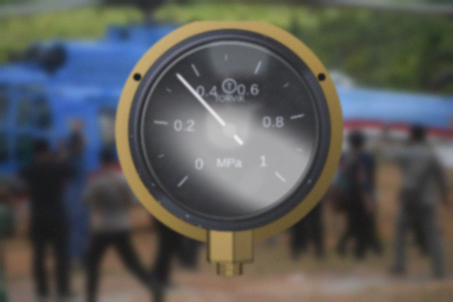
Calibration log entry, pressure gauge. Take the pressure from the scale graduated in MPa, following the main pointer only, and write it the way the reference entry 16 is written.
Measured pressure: 0.35
